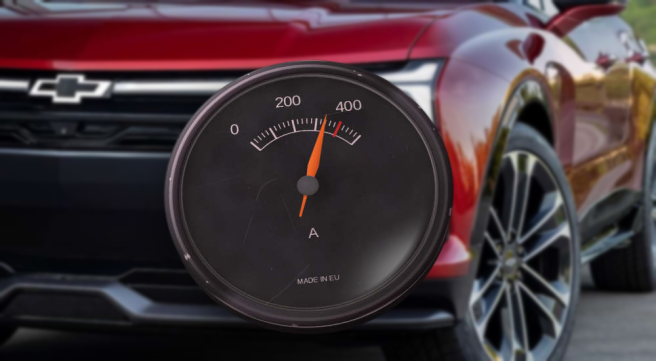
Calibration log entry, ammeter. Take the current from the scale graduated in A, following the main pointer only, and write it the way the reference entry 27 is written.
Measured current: 340
